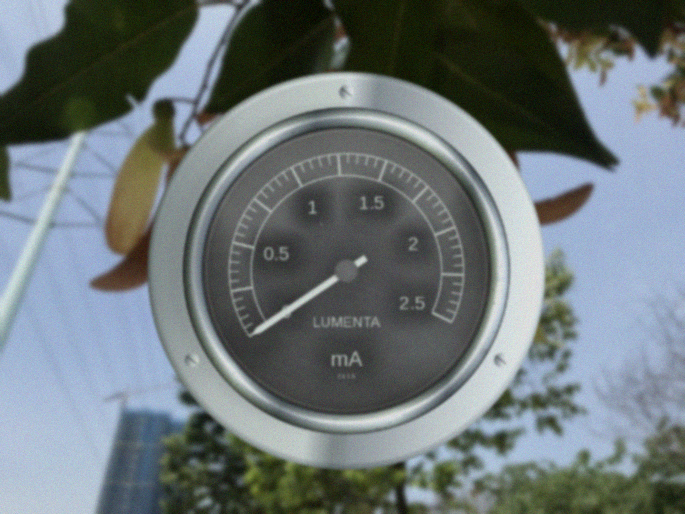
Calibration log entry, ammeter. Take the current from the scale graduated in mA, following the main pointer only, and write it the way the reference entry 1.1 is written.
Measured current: 0
